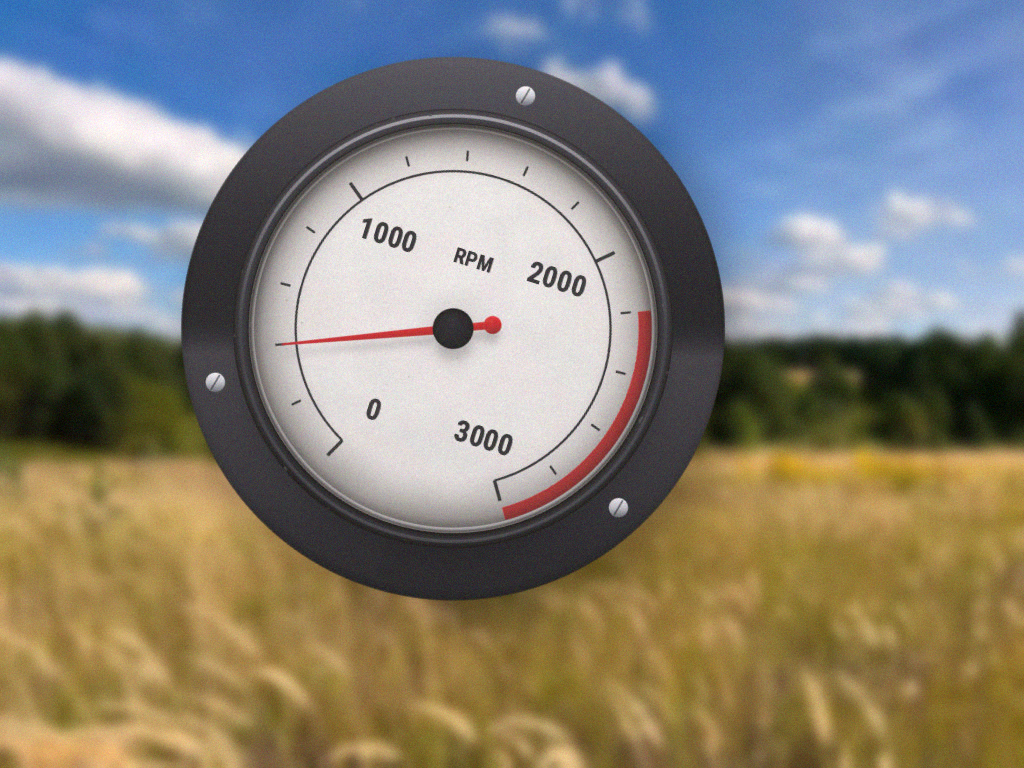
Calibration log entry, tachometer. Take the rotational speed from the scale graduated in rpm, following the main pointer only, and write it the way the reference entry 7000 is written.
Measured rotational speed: 400
